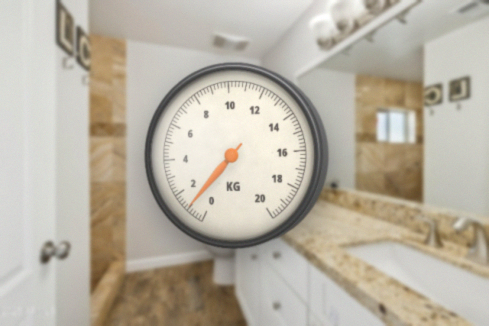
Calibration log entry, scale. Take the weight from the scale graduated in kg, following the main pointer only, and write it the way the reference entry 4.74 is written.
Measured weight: 1
